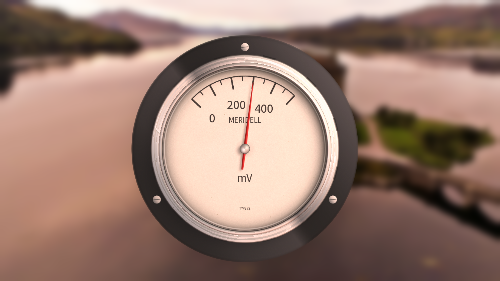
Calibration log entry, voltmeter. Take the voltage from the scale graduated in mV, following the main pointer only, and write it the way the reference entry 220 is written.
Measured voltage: 300
